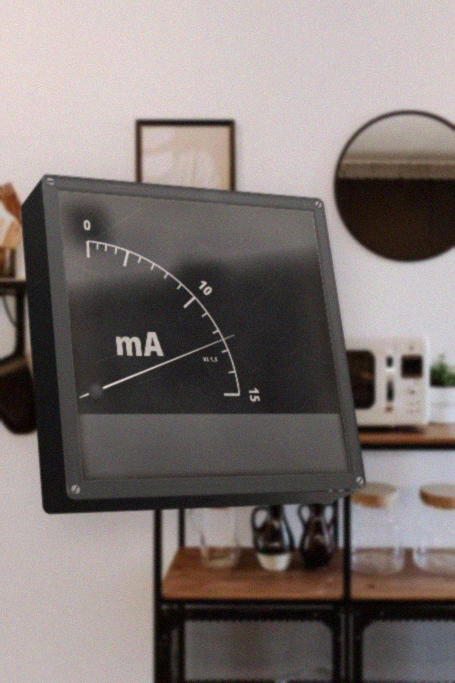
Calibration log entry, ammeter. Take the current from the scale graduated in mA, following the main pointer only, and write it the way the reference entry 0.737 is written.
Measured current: 12.5
